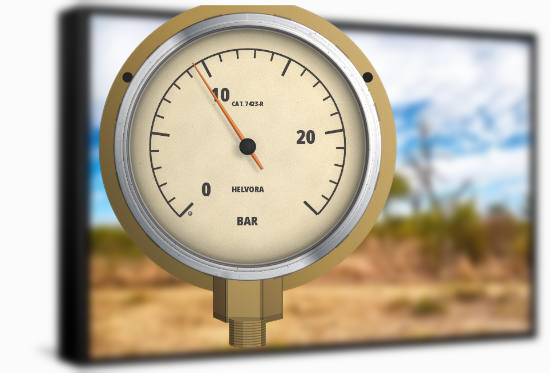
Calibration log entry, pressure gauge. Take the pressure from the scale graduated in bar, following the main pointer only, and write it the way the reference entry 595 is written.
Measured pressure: 9.5
